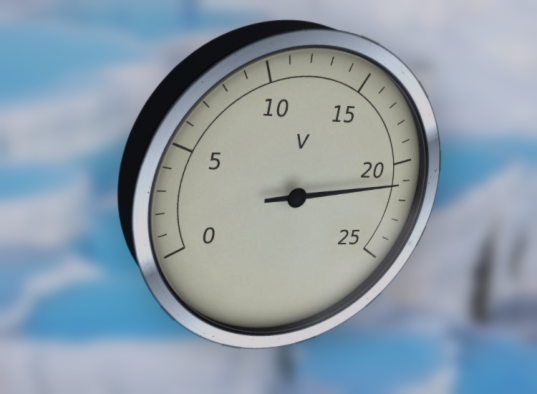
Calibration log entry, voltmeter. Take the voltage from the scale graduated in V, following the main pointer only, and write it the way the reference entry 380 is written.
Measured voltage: 21
